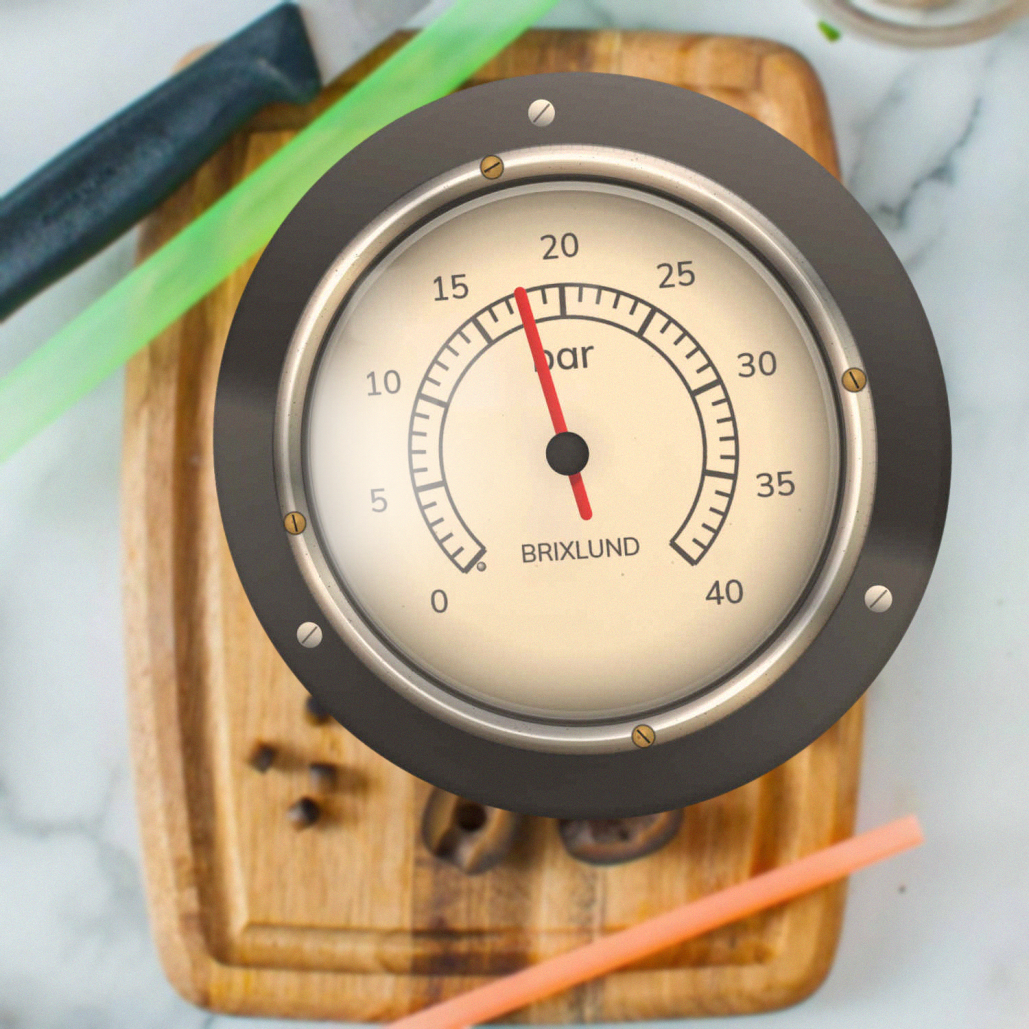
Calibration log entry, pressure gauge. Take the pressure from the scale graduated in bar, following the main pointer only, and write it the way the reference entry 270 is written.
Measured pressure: 18
